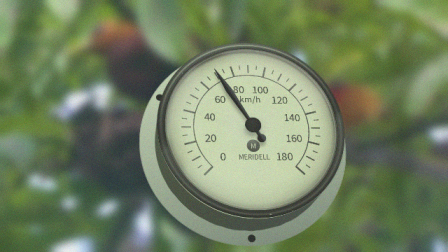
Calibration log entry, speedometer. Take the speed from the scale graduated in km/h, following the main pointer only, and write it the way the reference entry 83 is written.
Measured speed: 70
